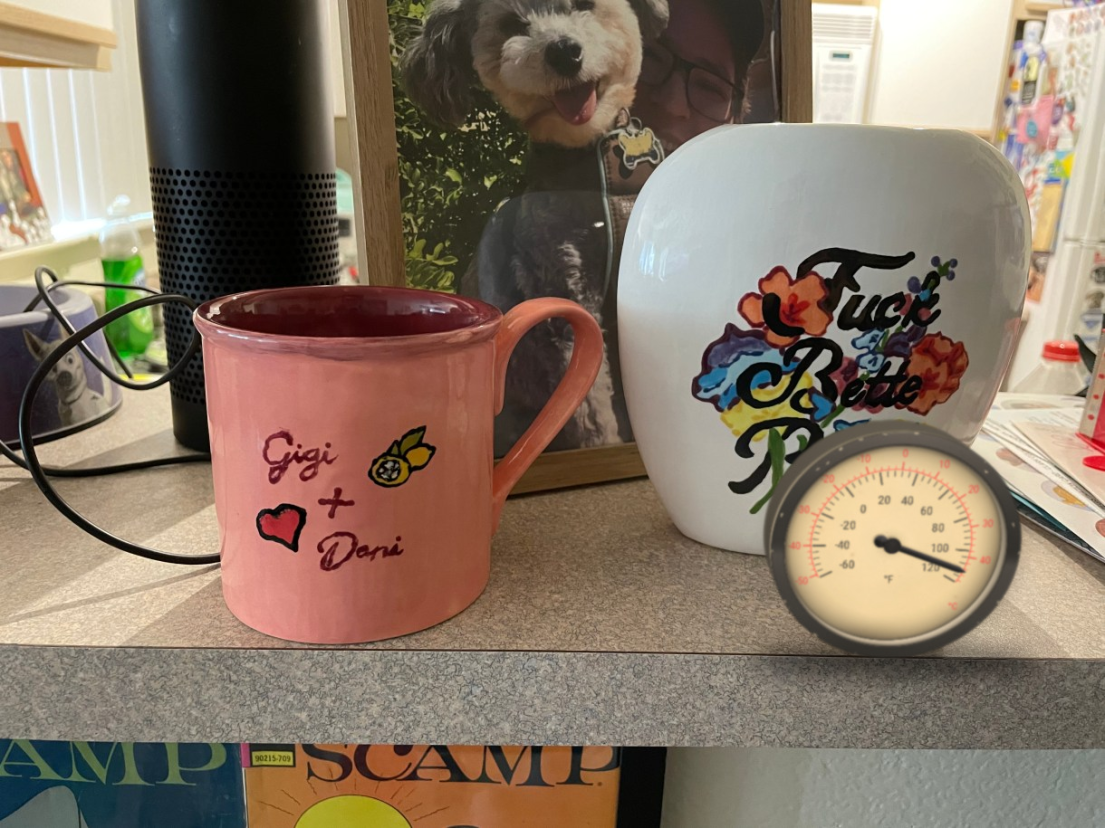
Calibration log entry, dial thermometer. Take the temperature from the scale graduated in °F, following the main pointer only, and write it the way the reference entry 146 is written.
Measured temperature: 112
